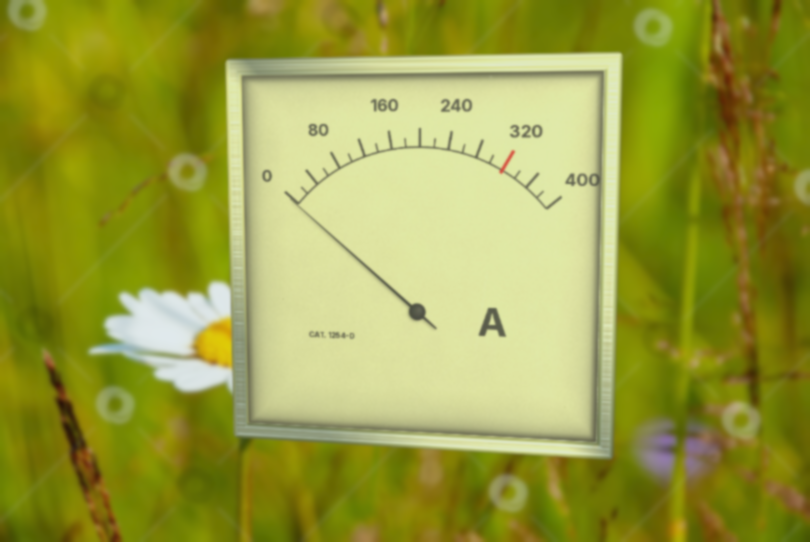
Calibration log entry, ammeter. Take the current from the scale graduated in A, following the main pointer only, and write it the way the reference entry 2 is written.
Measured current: 0
